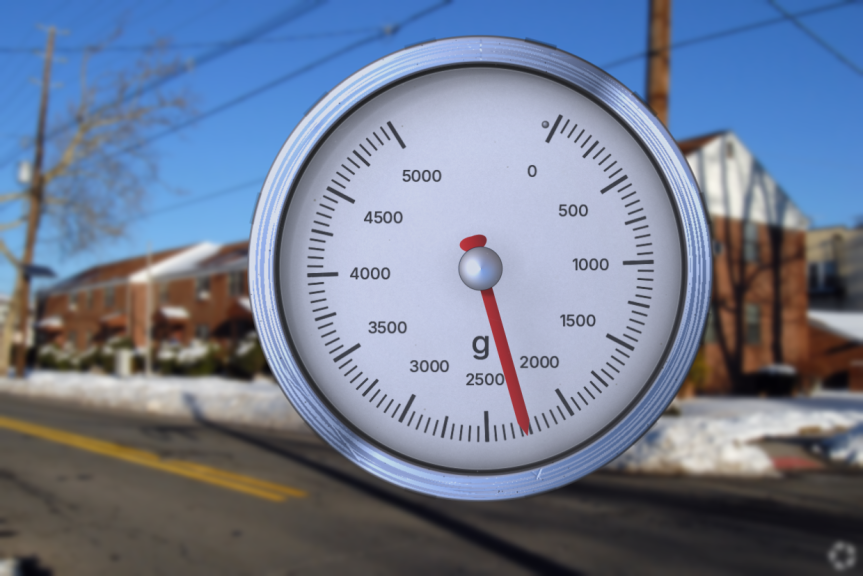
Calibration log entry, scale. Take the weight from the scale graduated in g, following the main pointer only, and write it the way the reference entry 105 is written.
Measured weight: 2275
